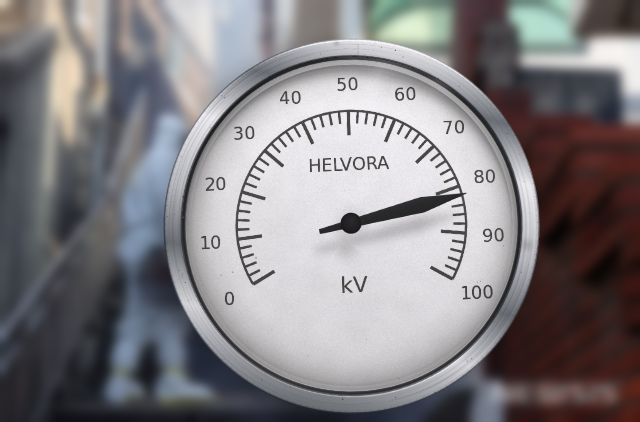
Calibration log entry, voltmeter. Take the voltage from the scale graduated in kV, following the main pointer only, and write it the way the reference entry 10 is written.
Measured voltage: 82
